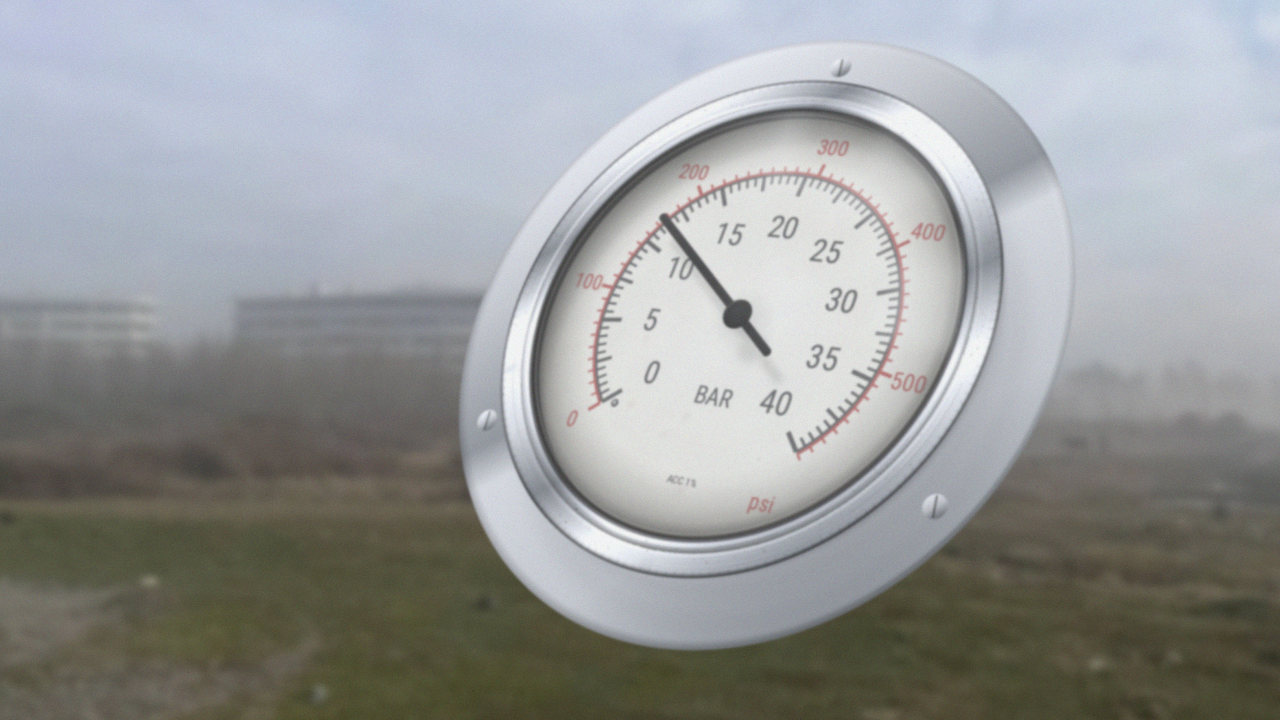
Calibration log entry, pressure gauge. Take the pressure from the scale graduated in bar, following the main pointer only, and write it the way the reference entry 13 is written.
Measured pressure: 11.5
